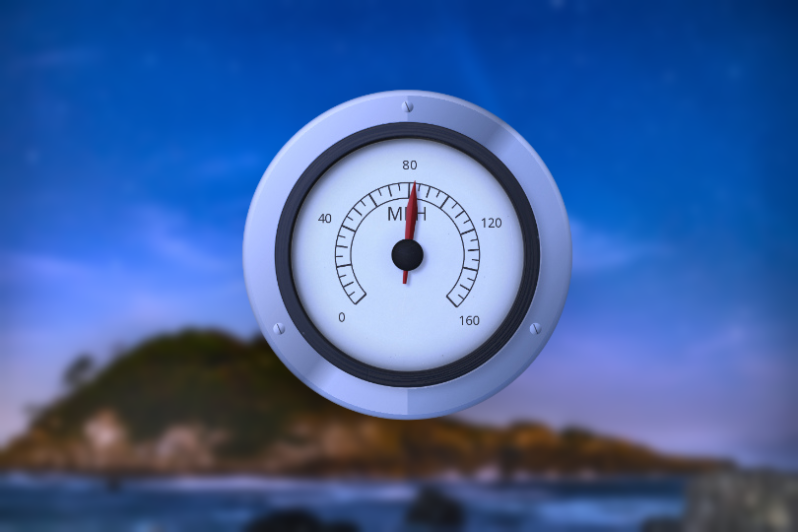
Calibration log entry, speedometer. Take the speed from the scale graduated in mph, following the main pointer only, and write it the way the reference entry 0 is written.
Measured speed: 82.5
